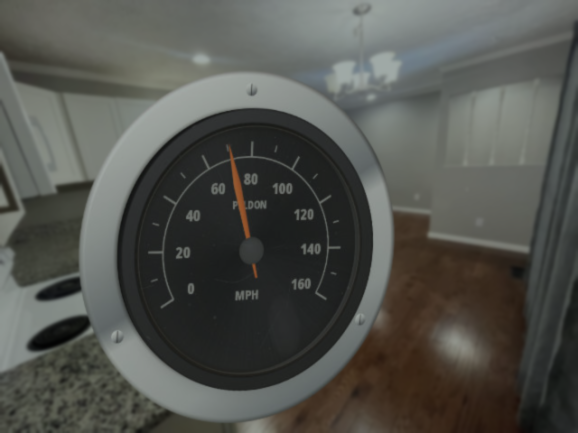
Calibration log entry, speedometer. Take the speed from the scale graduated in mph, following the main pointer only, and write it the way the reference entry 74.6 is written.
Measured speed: 70
